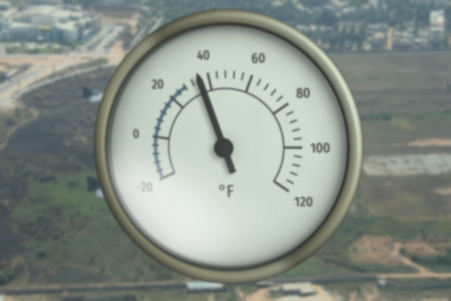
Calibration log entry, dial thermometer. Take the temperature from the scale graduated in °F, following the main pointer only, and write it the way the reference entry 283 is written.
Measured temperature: 36
